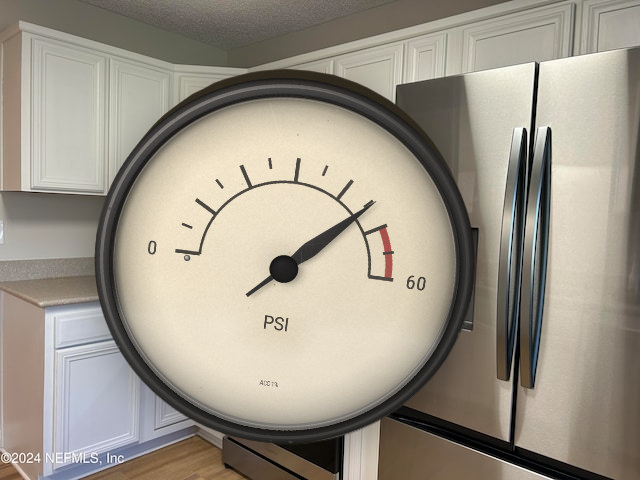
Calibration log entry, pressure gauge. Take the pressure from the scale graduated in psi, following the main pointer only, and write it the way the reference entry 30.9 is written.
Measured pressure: 45
